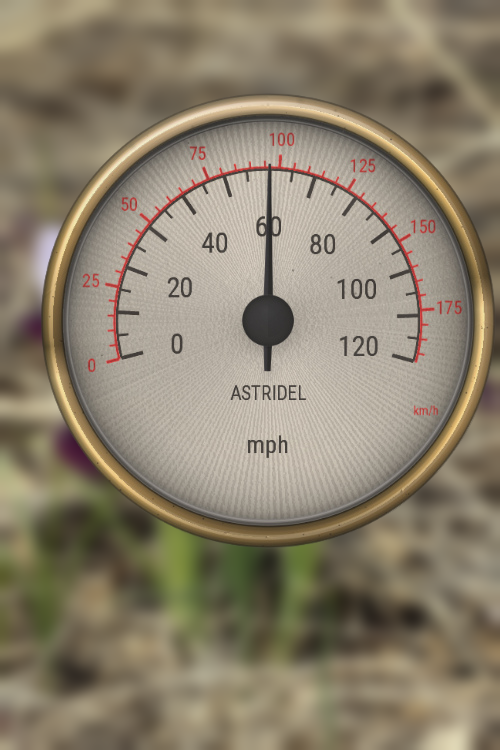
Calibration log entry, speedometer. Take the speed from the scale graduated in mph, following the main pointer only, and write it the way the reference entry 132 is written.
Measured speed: 60
